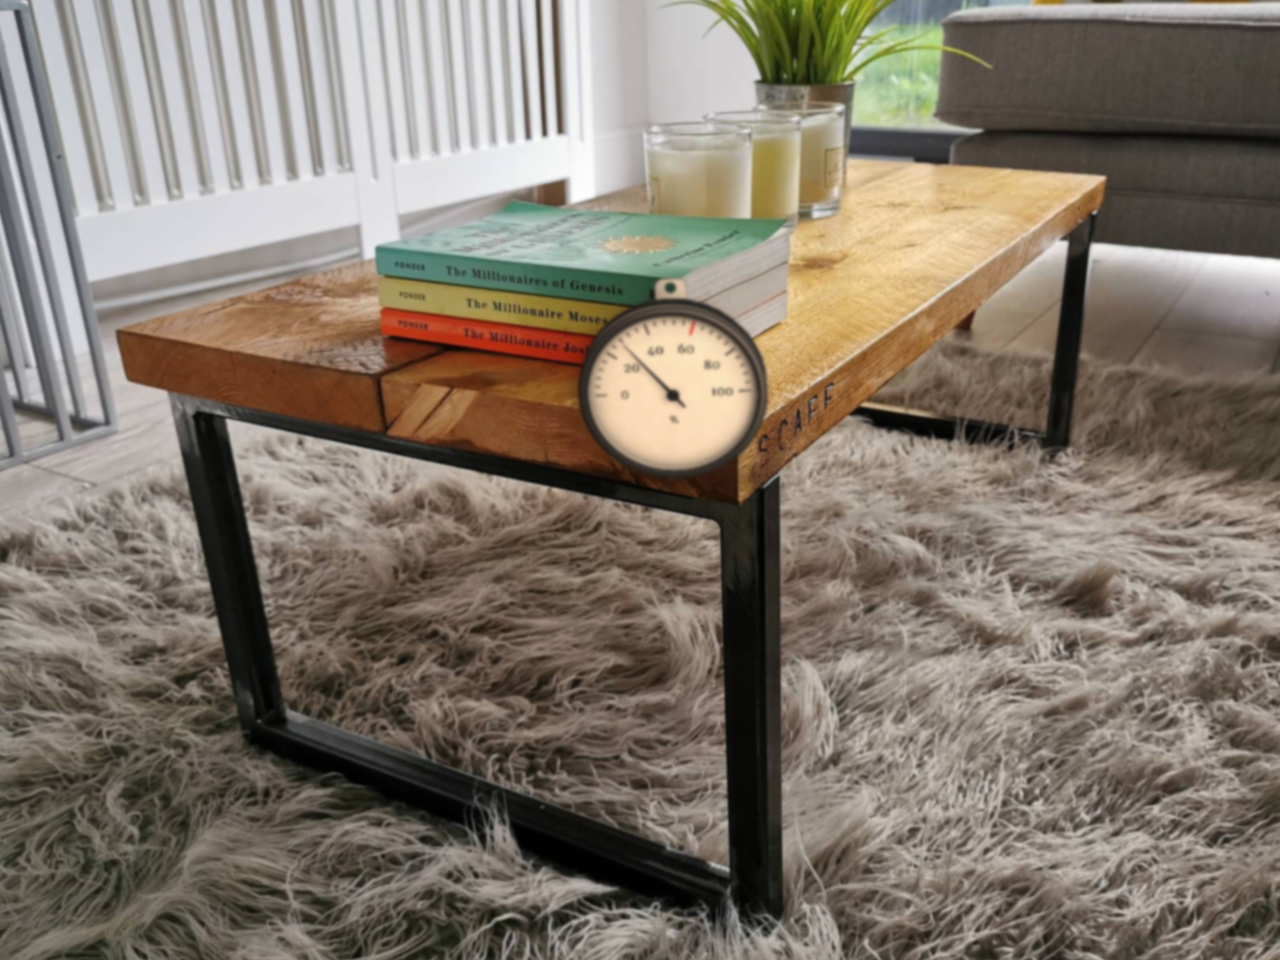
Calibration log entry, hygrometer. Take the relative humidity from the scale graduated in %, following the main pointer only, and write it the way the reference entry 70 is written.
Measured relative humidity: 28
